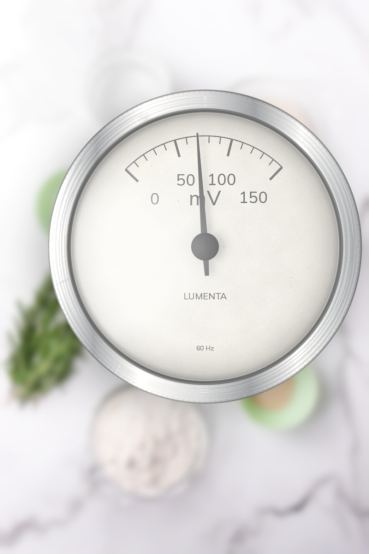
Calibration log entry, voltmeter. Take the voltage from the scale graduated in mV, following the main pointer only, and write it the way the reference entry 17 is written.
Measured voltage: 70
